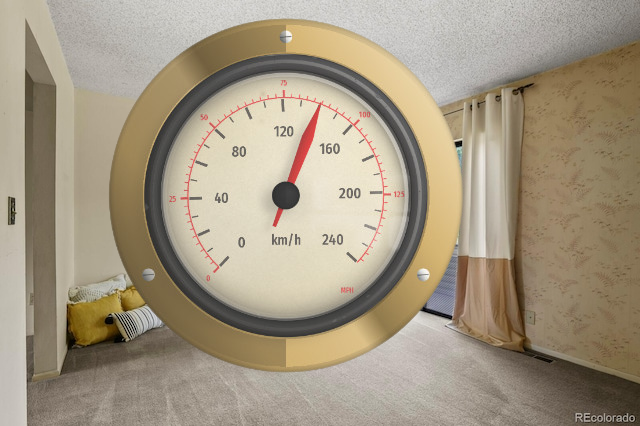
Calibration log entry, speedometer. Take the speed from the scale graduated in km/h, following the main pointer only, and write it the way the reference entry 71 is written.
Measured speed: 140
